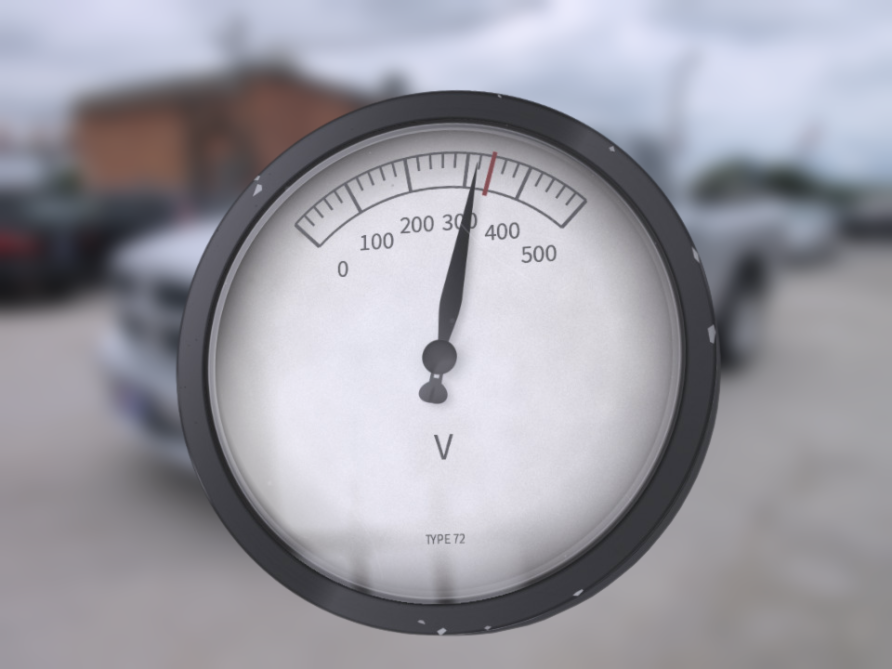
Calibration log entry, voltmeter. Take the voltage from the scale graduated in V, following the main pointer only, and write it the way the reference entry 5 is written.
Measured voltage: 320
